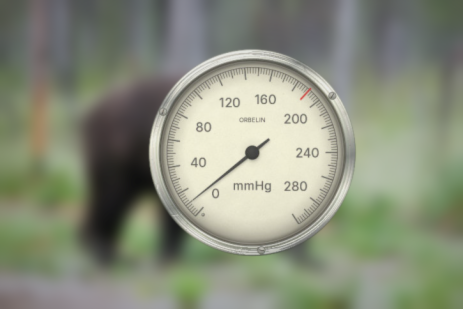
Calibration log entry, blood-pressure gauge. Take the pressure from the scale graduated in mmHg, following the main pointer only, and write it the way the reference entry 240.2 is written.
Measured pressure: 10
